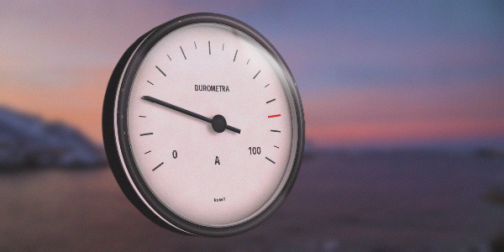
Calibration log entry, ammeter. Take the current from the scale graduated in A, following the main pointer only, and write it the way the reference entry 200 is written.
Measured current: 20
